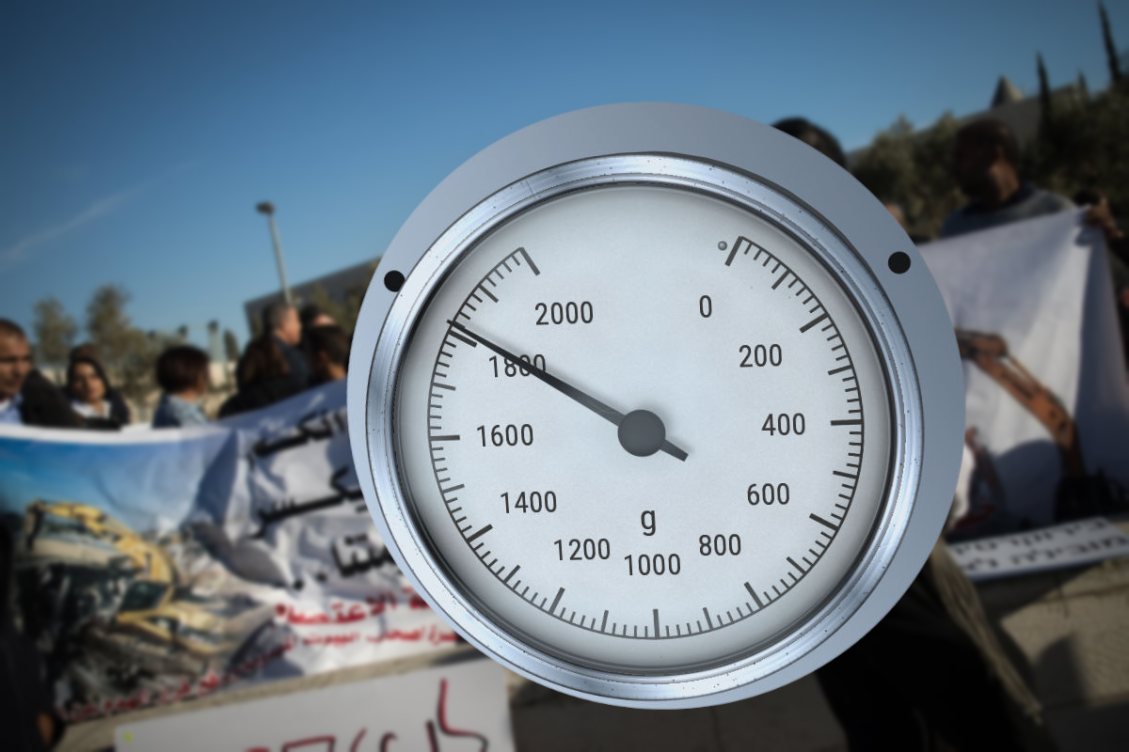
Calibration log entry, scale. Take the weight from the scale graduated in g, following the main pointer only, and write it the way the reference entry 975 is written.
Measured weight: 1820
